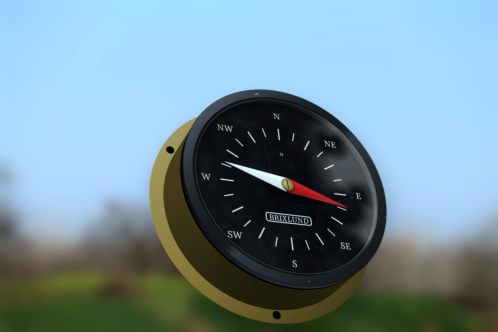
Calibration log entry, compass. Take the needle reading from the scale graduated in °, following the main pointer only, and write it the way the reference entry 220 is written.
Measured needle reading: 105
